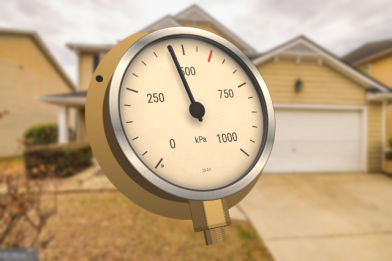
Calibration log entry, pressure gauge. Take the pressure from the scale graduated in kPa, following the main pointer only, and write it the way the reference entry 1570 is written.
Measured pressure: 450
